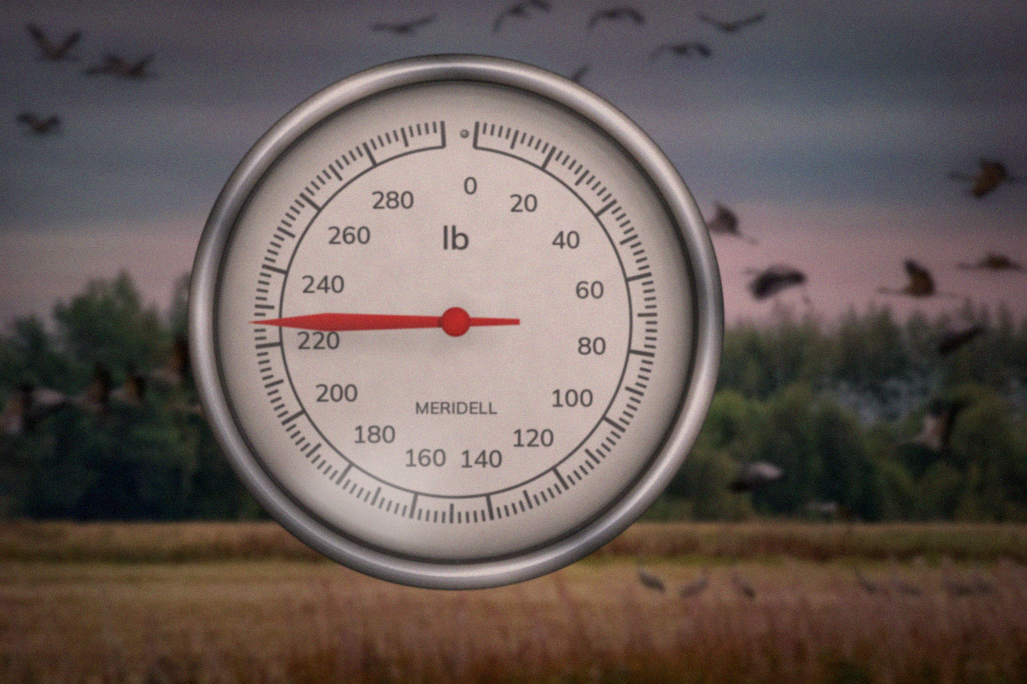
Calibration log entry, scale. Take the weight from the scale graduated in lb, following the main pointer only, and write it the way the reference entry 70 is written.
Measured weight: 226
